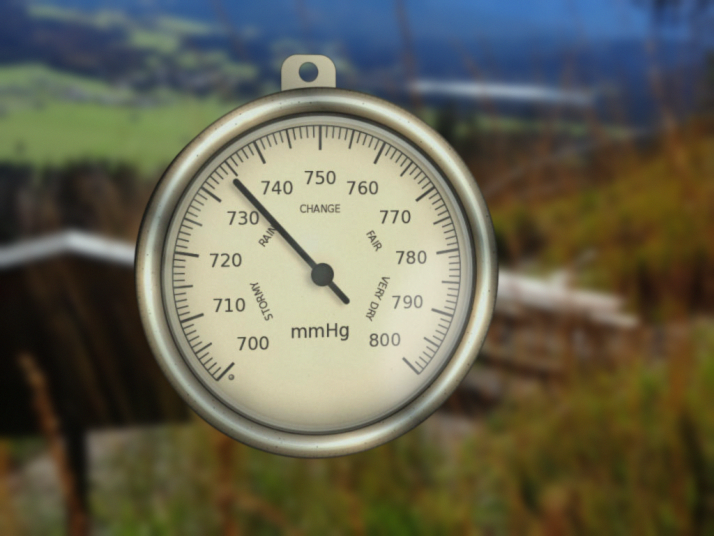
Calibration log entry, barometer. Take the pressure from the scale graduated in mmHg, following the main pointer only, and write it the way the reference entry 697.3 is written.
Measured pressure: 734
